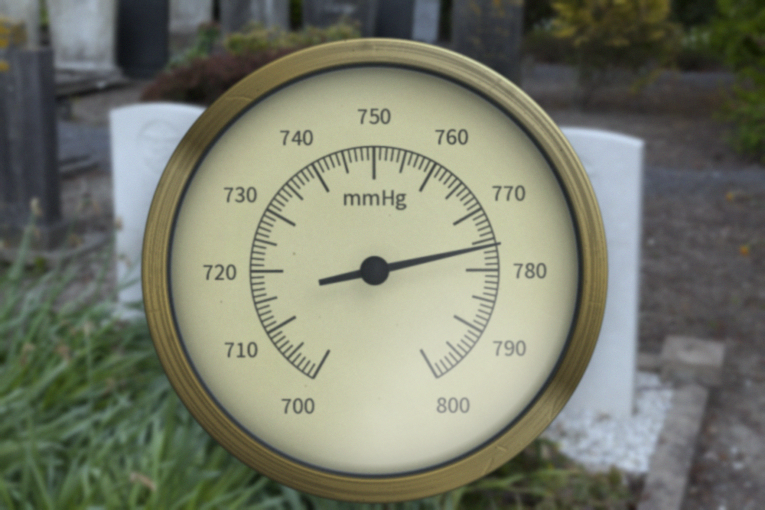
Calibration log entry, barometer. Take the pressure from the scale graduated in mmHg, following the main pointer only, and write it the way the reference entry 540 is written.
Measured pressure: 776
